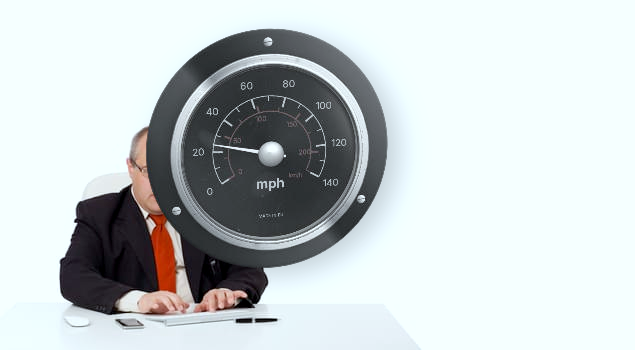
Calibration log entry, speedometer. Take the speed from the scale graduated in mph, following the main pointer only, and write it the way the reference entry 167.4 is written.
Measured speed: 25
